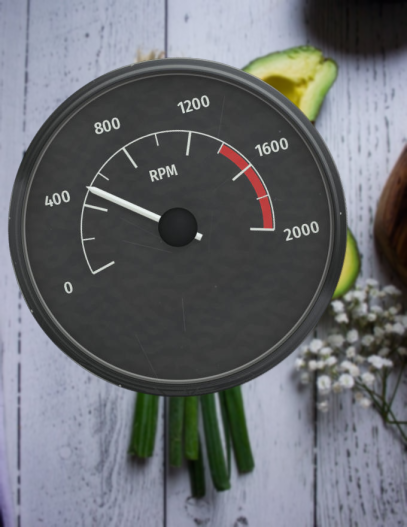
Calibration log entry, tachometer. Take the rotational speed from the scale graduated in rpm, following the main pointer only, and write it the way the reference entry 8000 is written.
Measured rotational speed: 500
